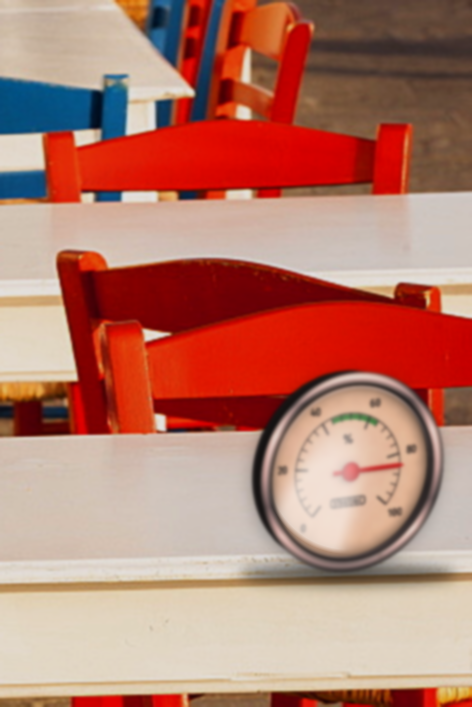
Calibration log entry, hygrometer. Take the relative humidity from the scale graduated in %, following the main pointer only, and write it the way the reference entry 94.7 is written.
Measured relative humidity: 84
